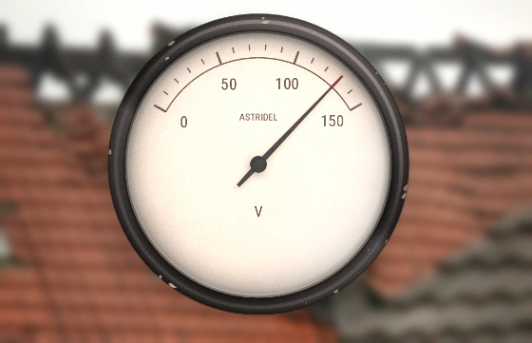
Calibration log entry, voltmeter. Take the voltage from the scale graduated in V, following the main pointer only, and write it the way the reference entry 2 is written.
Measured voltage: 130
